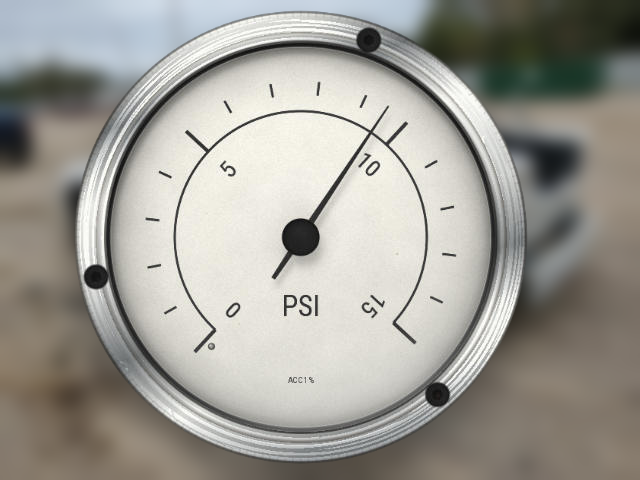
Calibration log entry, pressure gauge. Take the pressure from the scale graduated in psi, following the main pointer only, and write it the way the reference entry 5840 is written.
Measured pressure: 9.5
